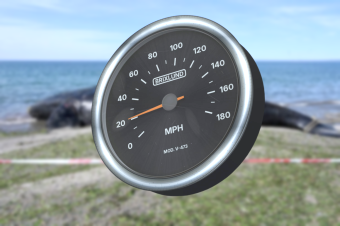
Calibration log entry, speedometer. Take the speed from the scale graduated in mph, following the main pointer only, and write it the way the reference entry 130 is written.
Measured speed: 20
